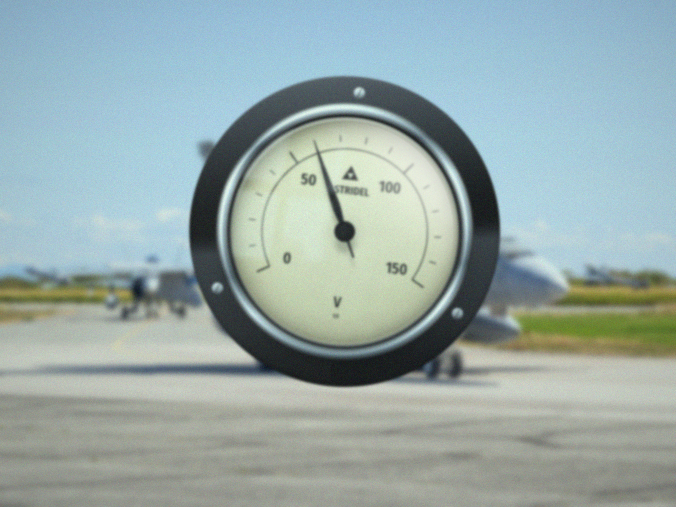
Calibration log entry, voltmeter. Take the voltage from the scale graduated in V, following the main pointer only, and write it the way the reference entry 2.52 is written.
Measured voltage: 60
